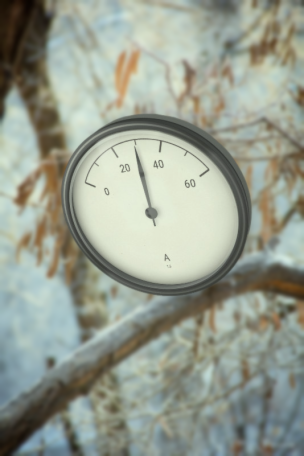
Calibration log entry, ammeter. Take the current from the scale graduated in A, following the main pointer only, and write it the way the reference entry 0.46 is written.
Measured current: 30
